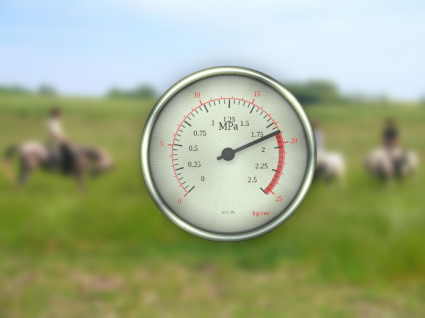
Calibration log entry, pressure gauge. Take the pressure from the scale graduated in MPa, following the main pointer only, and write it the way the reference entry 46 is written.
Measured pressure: 1.85
